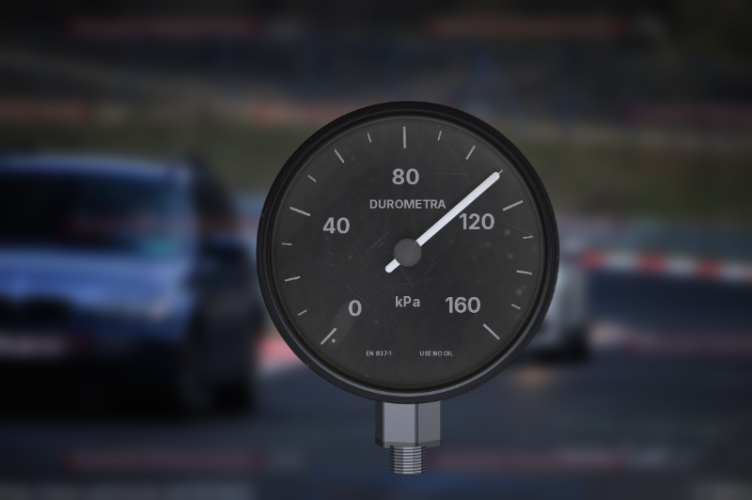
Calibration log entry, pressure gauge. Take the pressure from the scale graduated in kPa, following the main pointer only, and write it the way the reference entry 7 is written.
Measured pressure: 110
